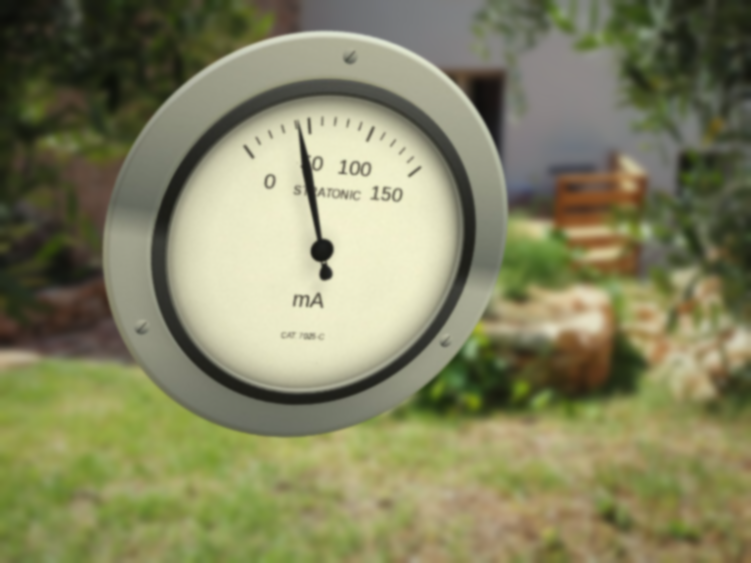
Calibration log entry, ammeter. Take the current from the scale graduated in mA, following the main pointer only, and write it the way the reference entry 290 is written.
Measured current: 40
